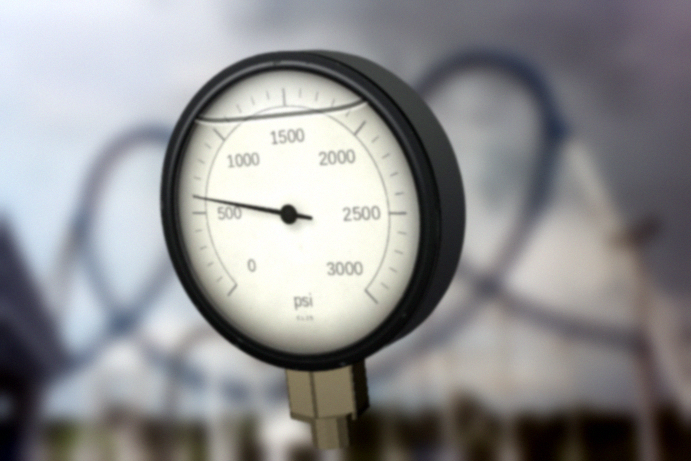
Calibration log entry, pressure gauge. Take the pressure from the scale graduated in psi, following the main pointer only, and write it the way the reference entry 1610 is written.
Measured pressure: 600
